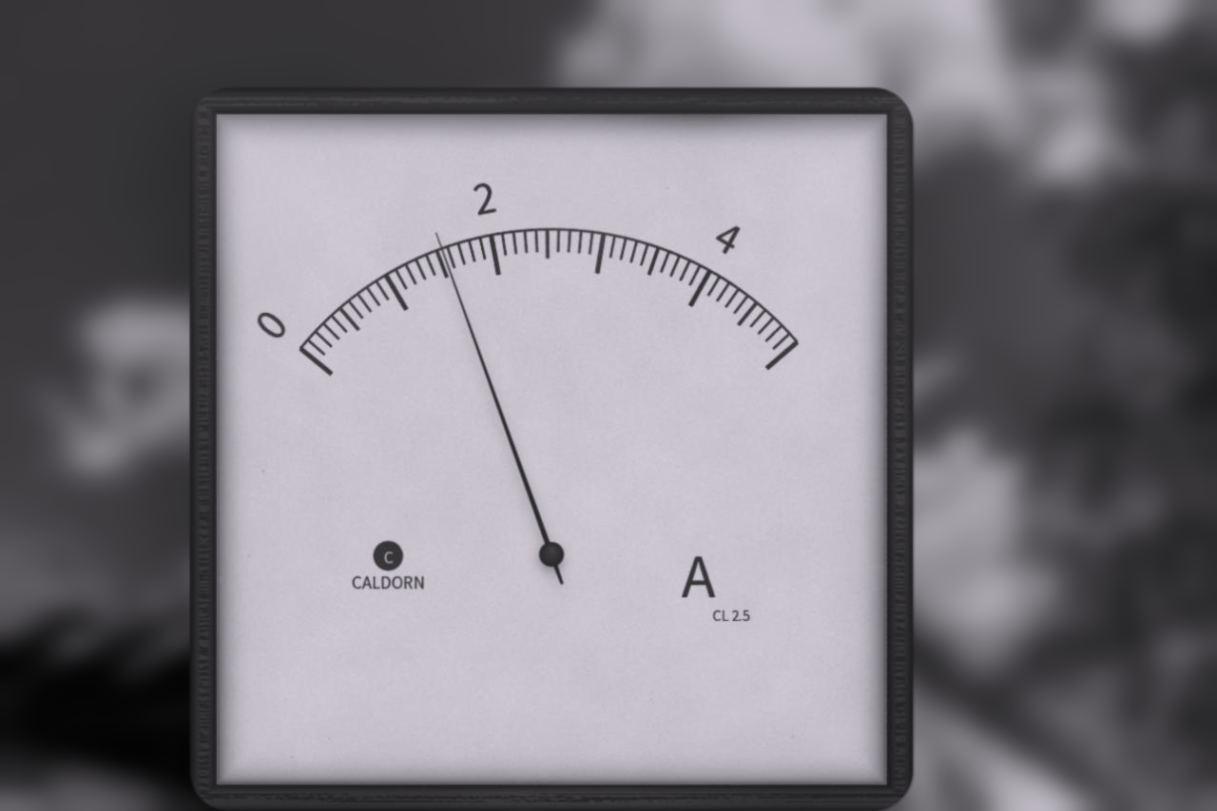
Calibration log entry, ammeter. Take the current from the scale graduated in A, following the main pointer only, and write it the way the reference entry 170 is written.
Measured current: 1.55
